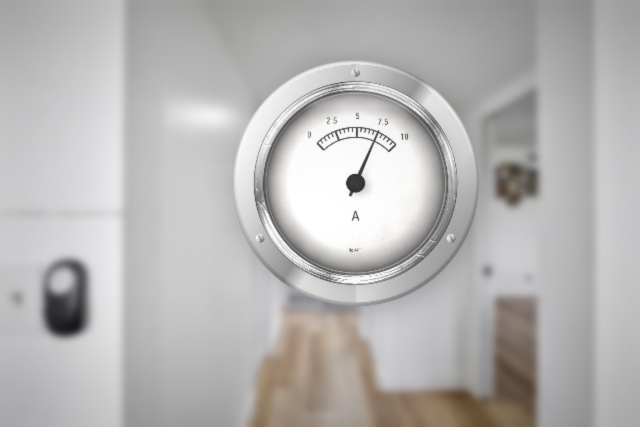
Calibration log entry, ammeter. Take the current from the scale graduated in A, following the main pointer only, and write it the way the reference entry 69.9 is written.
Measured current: 7.5
